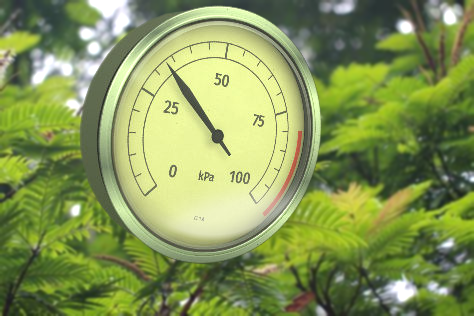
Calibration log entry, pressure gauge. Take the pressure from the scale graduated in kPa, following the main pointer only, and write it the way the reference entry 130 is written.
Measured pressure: 32.5
